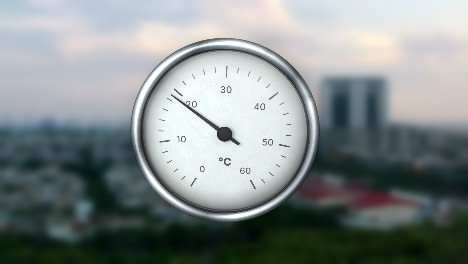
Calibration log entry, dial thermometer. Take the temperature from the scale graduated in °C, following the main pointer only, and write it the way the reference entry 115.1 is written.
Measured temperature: 19
